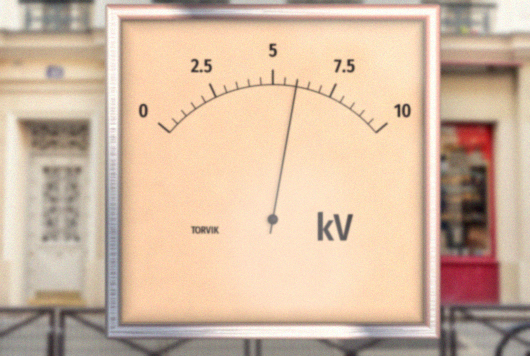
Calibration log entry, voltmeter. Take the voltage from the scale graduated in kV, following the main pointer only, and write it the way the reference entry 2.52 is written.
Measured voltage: 6
